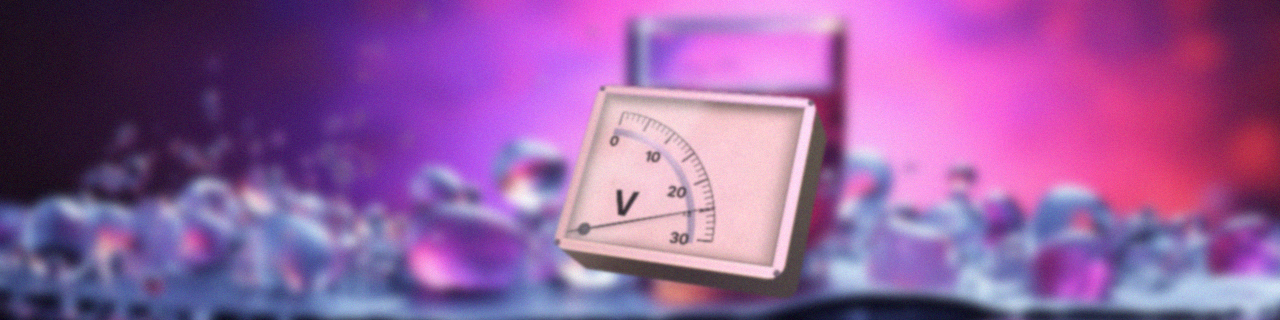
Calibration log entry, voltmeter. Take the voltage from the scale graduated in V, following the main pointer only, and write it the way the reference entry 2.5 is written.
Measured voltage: 25
